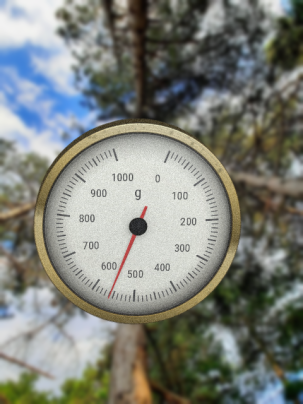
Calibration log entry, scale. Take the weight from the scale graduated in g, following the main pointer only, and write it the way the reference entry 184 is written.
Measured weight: 560
